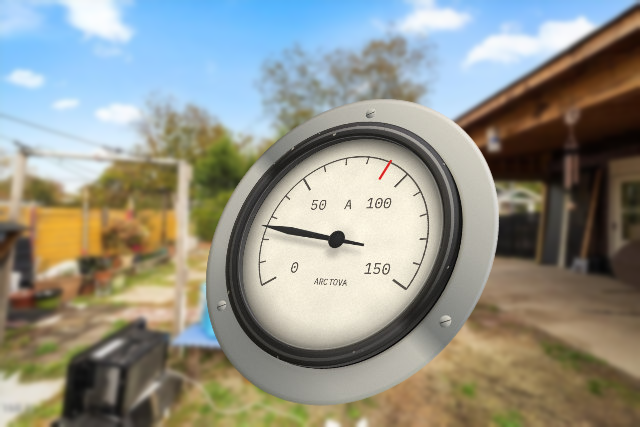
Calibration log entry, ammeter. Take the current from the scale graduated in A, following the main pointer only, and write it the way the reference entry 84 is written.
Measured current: 25
